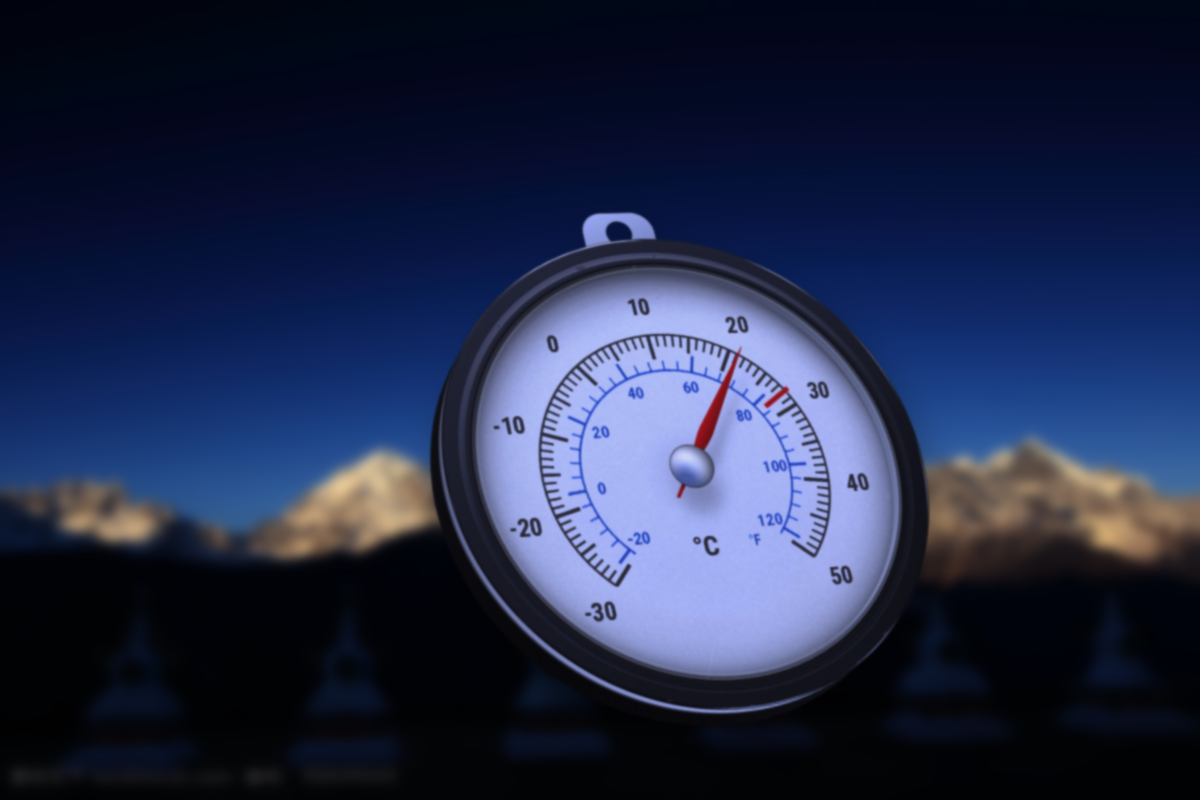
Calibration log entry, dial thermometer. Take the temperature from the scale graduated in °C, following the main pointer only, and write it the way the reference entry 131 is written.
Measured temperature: 21
